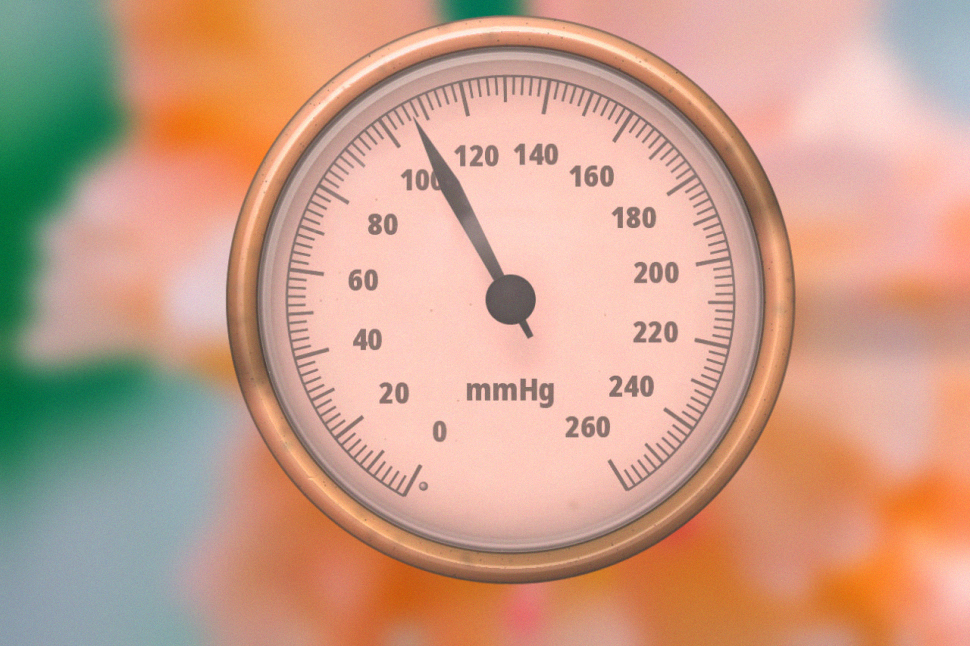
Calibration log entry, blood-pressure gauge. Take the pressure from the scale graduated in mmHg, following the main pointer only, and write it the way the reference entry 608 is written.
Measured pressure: 107
